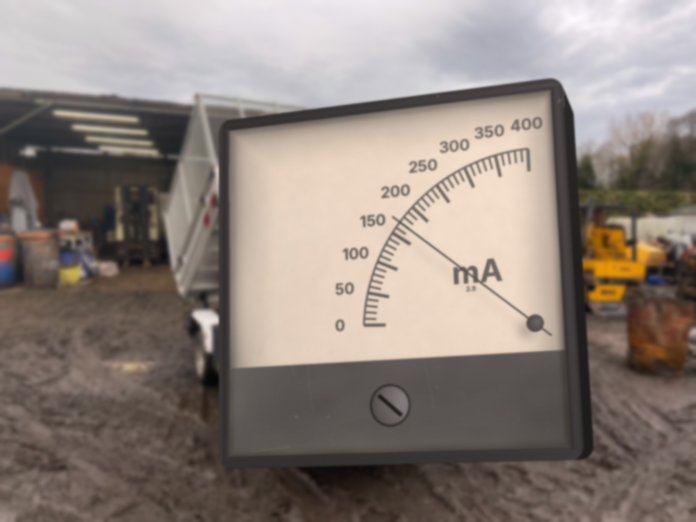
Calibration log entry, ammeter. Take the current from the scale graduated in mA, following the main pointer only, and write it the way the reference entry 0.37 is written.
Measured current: 170
